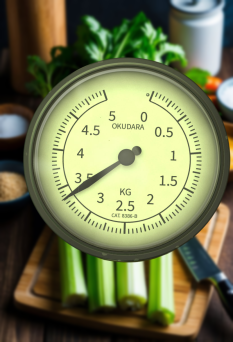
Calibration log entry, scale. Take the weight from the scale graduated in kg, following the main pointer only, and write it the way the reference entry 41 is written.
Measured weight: 3.35
